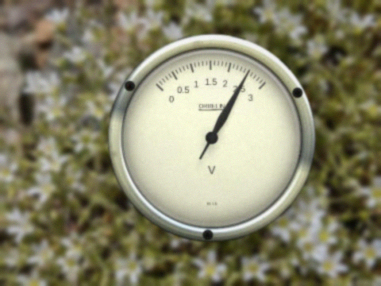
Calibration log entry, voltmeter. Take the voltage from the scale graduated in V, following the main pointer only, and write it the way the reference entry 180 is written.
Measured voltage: 2.5
